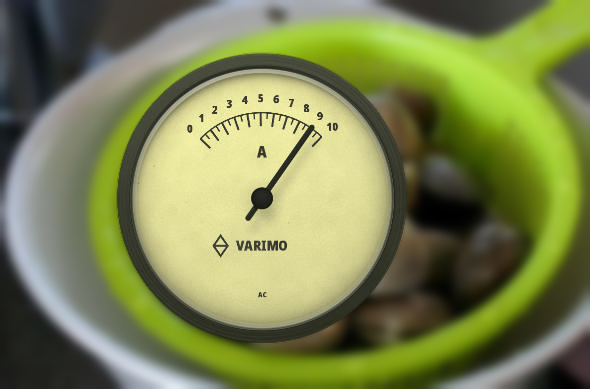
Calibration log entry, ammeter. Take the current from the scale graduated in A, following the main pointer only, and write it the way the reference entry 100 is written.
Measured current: 9
